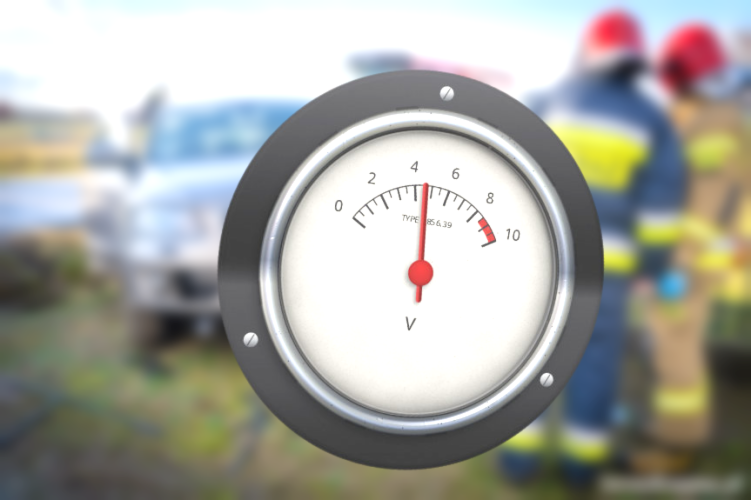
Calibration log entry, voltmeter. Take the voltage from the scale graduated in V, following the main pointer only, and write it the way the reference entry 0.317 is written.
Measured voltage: 4.5
